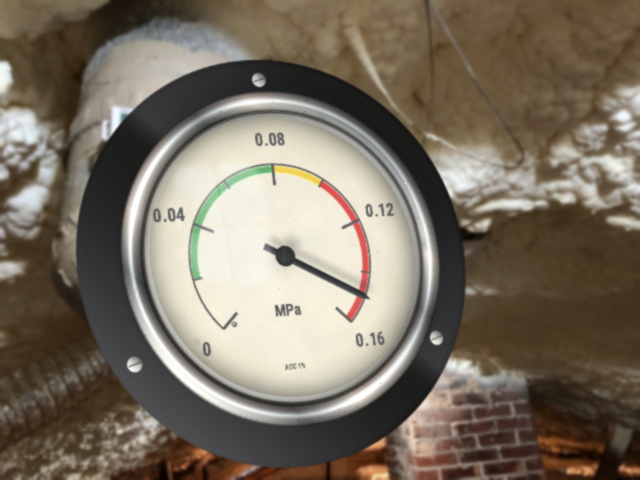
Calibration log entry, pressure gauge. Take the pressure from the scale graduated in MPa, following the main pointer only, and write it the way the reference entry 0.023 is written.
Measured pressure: 0.15
